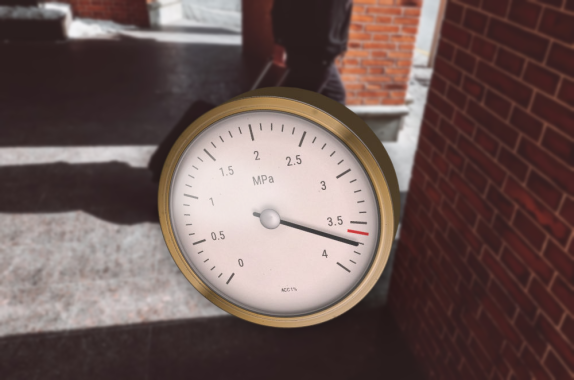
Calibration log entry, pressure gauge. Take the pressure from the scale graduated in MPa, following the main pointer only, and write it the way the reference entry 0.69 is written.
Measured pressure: 3.7
